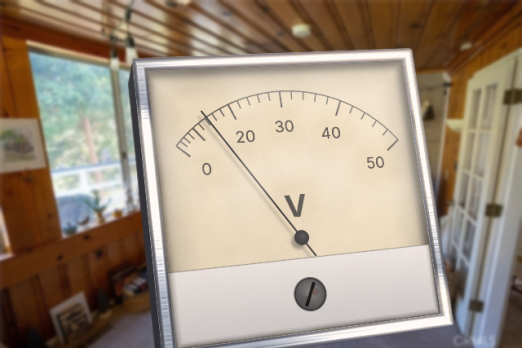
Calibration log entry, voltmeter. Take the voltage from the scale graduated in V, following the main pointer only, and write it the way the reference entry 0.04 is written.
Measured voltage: 14
